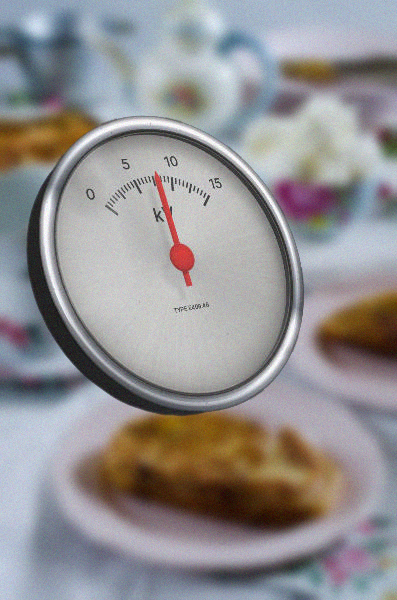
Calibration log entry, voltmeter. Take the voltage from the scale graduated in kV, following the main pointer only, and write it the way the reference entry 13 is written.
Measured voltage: 7.5
